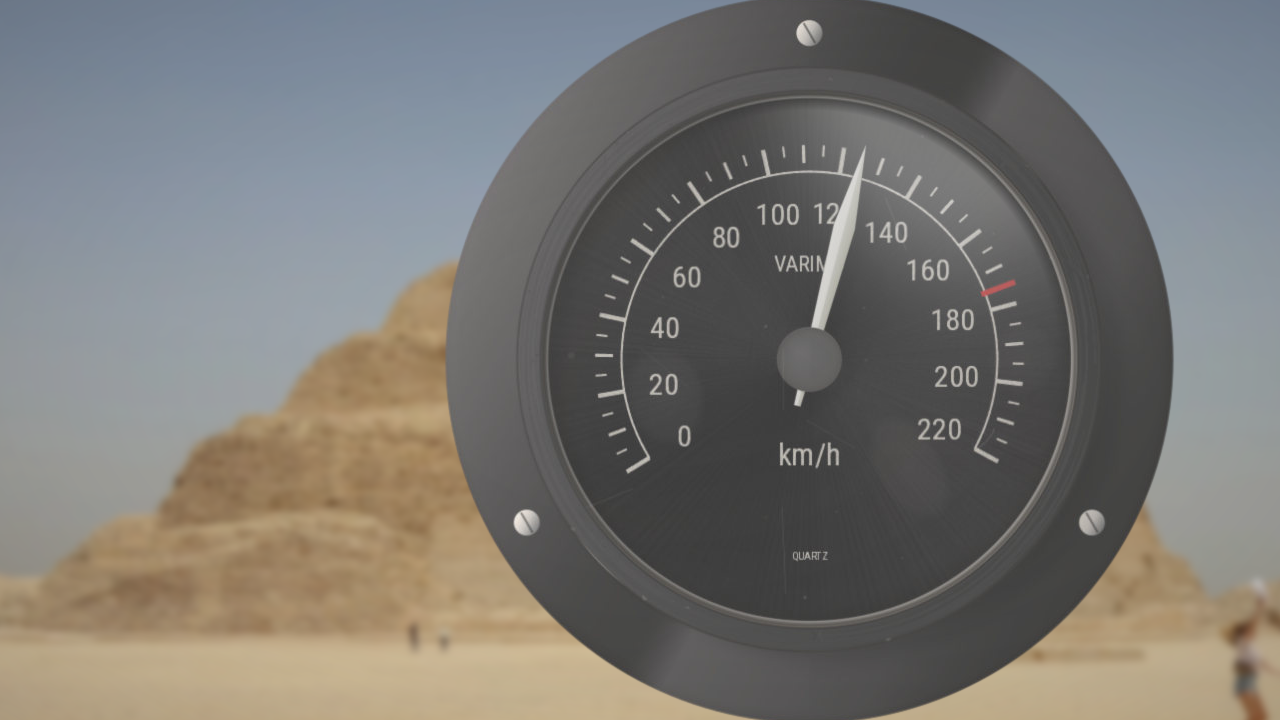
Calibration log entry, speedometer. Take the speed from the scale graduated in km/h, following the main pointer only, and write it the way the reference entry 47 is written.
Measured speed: 125
